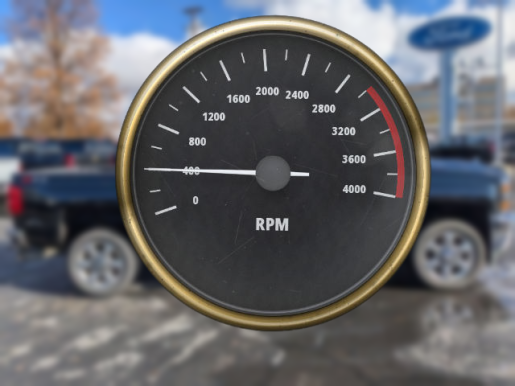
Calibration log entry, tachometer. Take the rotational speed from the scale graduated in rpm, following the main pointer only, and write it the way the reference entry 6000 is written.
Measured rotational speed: 400
